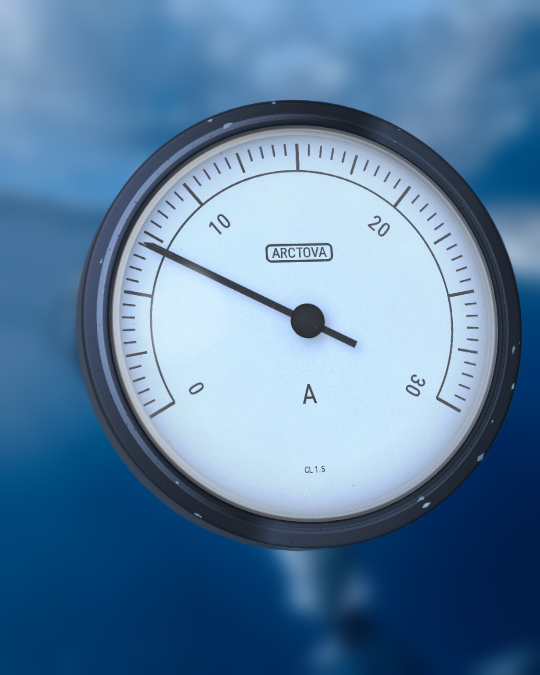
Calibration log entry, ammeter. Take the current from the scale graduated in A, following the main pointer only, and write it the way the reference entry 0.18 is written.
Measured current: 7
